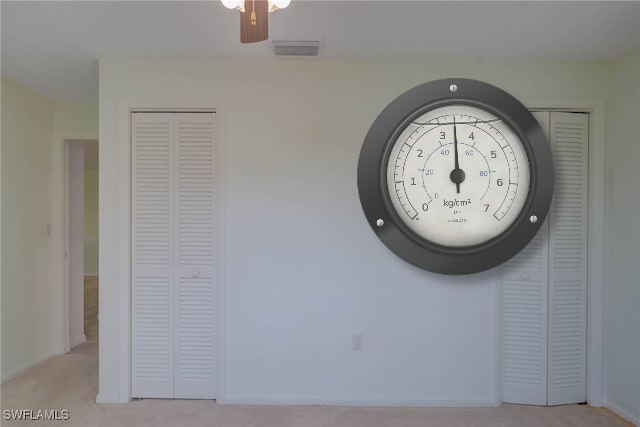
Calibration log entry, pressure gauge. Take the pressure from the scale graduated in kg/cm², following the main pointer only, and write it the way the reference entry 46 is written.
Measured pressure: 3.4
